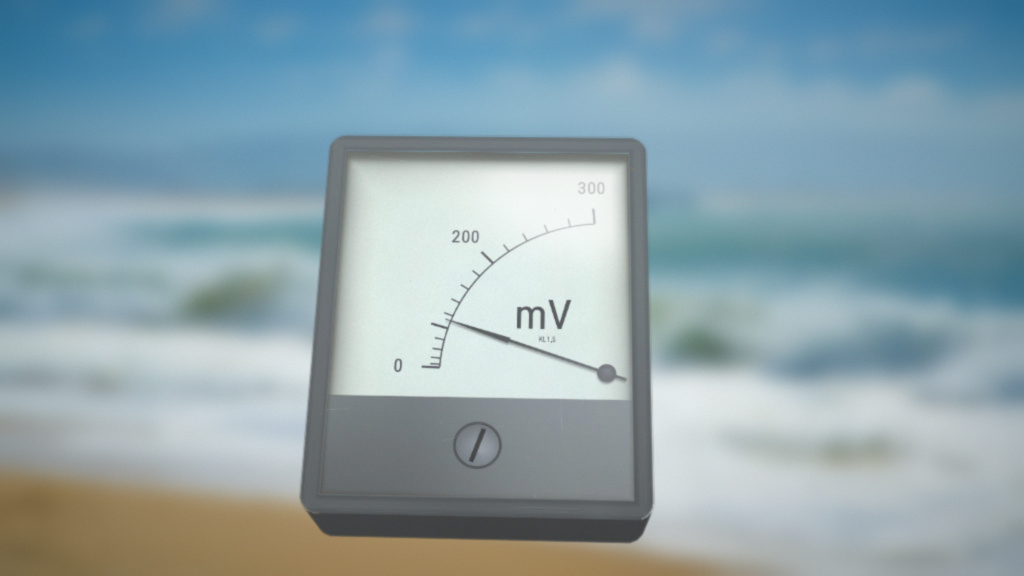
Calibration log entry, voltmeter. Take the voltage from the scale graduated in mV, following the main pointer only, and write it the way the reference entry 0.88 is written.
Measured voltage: 110
